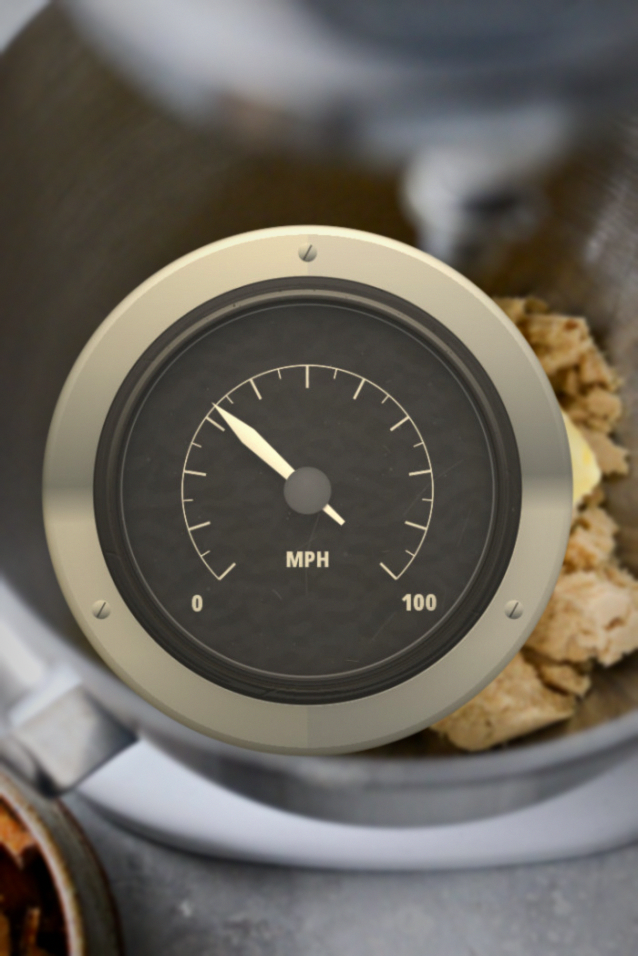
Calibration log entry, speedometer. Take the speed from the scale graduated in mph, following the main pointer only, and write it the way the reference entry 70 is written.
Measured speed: 32.5
